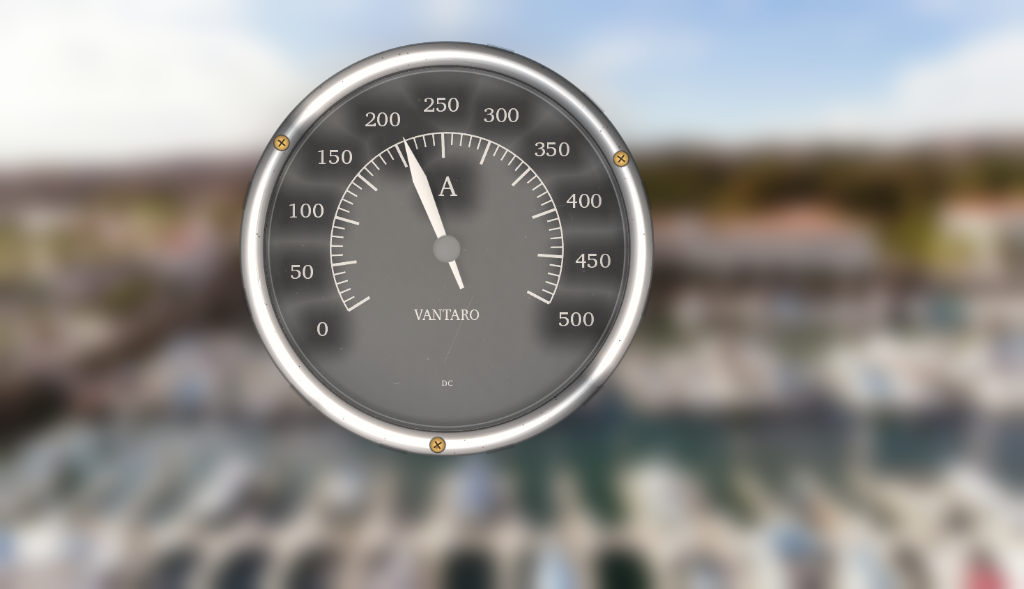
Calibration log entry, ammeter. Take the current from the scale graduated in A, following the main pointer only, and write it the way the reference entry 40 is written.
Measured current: 210
